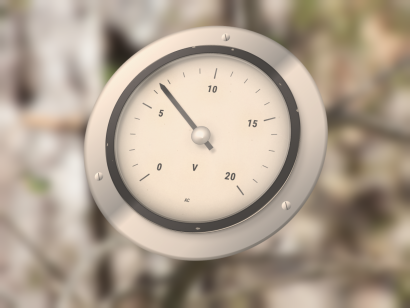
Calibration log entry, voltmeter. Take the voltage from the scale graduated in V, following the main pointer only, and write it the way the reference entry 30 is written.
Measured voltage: 6.5
